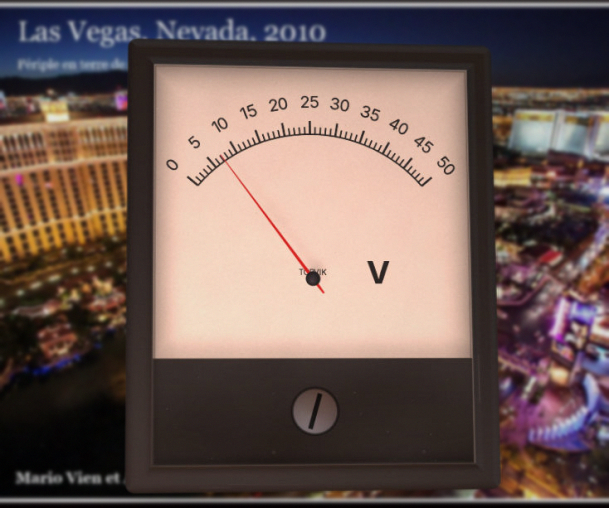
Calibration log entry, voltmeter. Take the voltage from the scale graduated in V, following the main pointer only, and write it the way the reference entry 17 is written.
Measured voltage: 7
